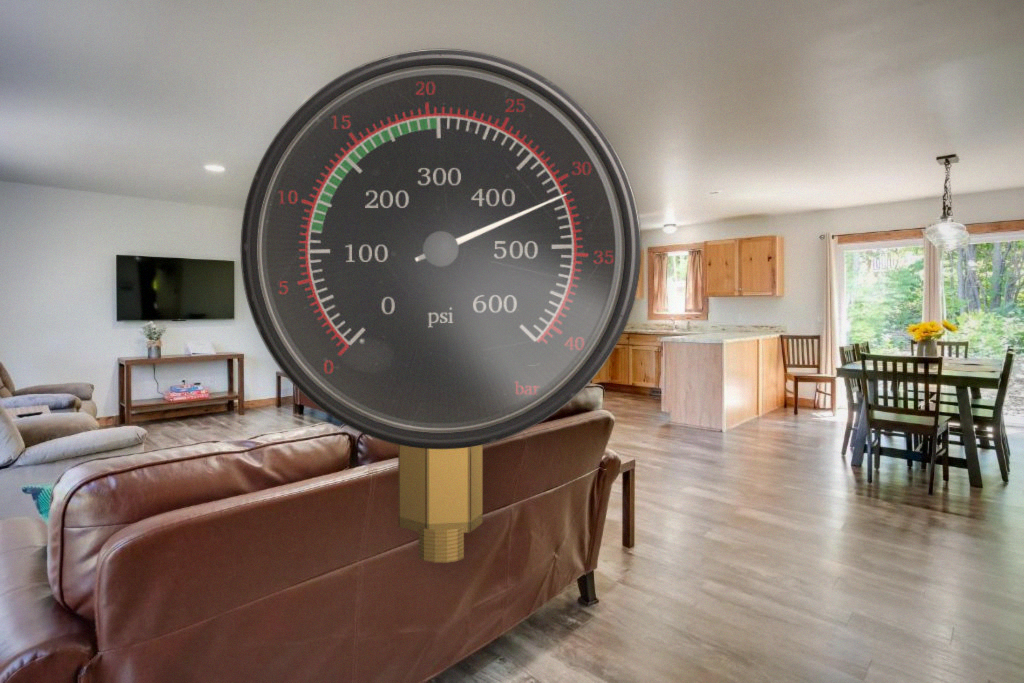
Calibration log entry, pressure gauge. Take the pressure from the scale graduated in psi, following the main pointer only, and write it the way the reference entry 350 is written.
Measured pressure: 450
